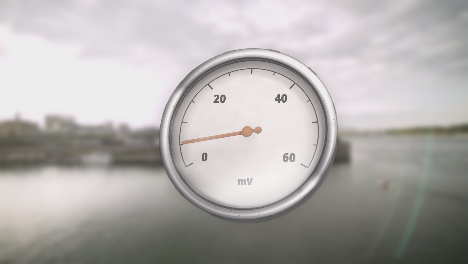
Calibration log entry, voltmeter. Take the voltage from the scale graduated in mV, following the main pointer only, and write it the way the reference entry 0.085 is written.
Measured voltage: 5
